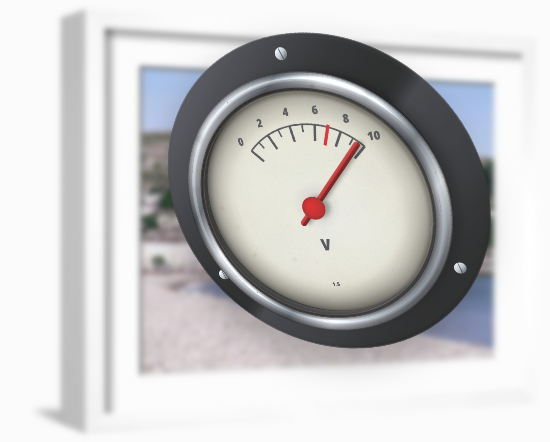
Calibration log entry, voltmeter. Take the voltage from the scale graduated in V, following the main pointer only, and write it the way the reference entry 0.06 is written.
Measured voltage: 9.5
